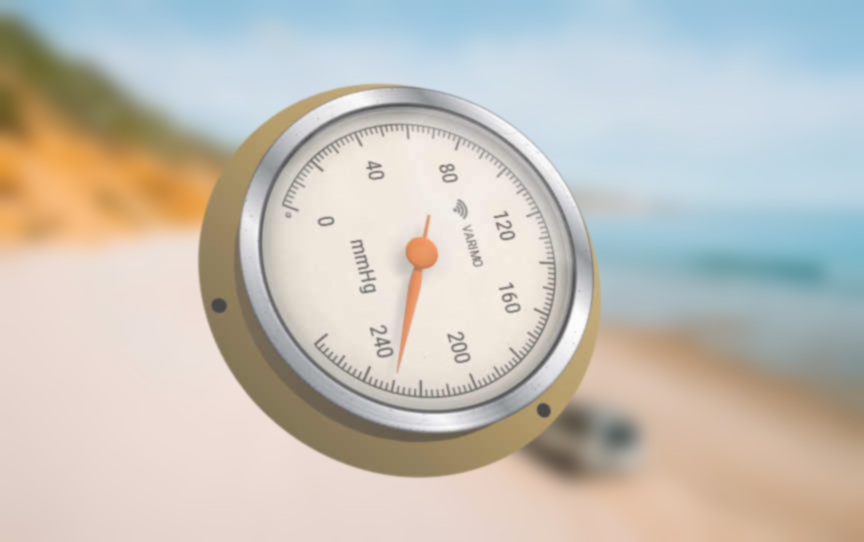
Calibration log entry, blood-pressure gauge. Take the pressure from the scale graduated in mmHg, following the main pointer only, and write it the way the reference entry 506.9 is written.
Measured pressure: 230
